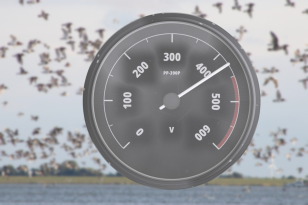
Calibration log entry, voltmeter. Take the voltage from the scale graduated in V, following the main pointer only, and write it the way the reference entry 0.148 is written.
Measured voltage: 425
